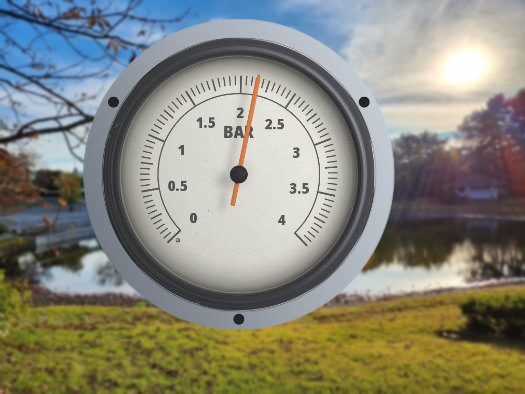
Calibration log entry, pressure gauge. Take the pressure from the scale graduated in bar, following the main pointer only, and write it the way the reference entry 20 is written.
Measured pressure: 2.15
